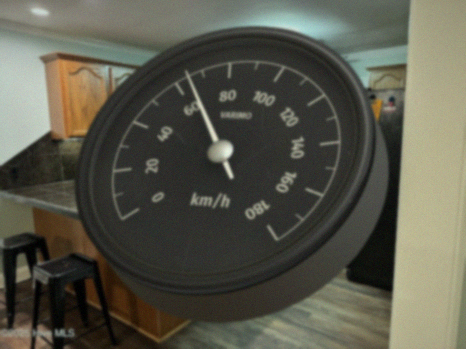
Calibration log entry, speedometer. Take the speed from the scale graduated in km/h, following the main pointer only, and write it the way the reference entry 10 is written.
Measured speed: 65
